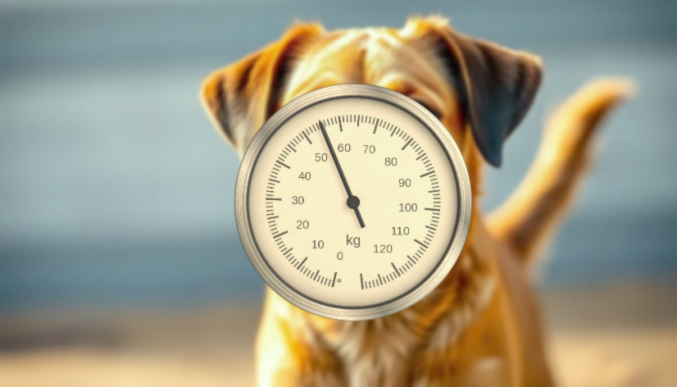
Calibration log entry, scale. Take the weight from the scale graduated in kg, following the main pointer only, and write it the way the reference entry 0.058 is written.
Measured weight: 55
